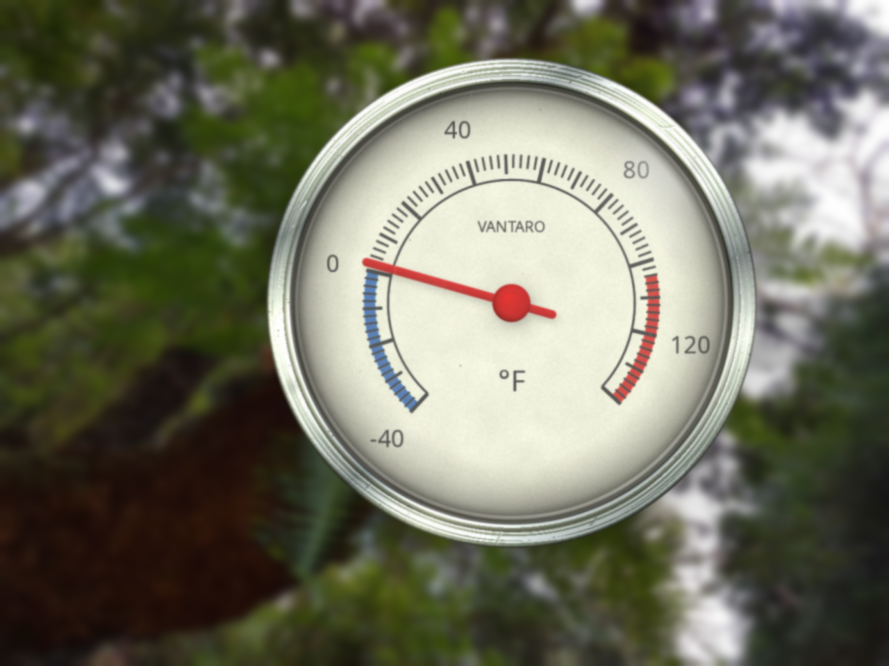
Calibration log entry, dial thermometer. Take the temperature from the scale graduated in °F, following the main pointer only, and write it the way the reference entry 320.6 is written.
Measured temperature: 2
